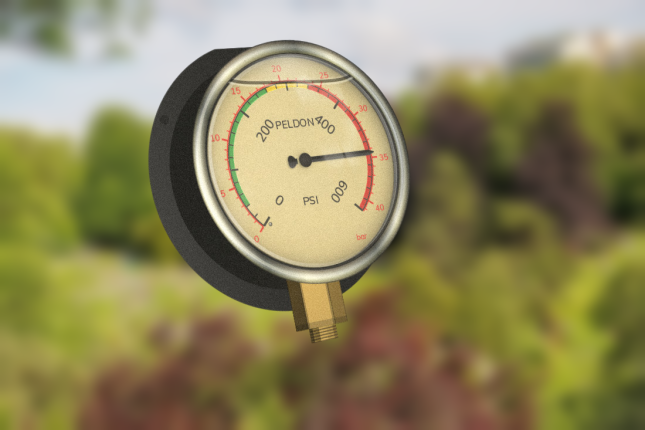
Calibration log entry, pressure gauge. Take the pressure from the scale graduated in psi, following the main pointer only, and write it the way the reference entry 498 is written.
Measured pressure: 500
